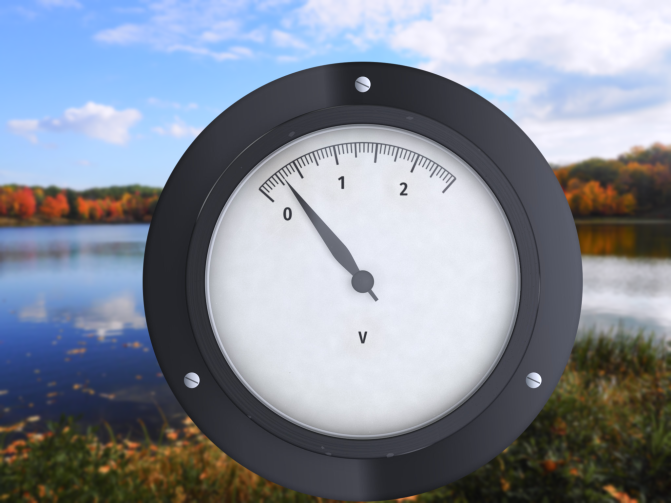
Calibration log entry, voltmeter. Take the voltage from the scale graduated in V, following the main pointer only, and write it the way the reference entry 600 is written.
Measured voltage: 0.3
